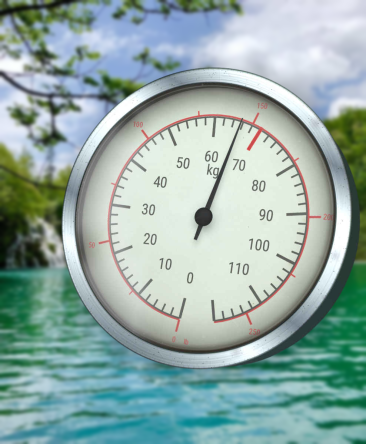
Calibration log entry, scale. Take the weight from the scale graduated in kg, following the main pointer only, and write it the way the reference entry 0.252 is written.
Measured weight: 66
